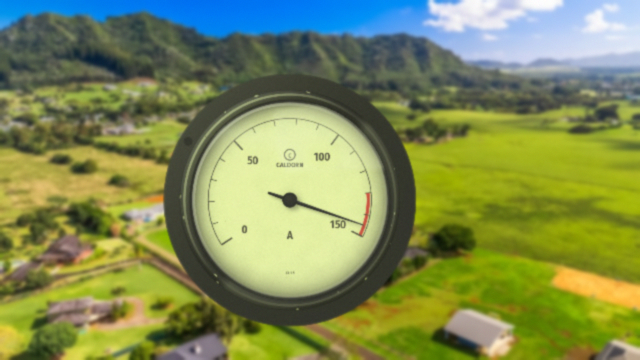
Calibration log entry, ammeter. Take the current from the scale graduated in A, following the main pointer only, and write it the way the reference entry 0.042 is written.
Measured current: 145
